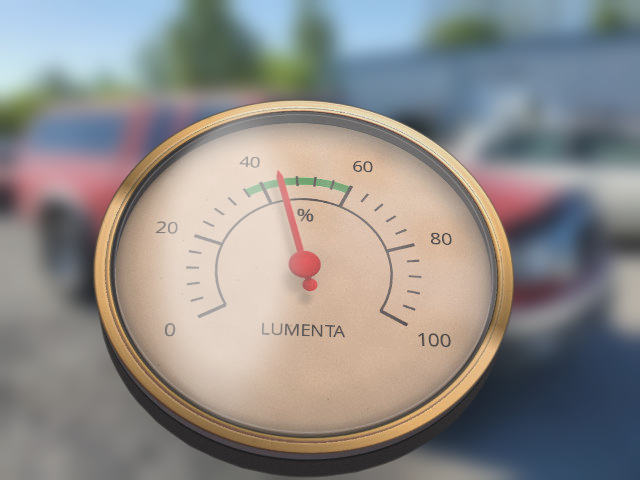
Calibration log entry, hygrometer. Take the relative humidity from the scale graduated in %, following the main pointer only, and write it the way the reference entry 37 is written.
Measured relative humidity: 44
